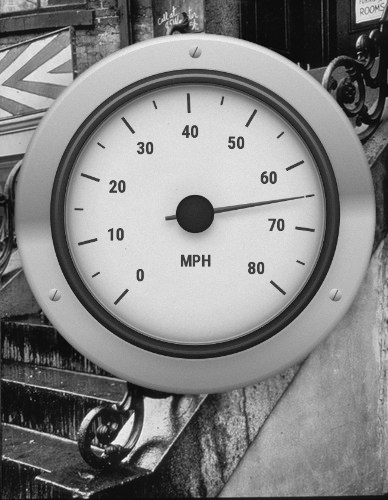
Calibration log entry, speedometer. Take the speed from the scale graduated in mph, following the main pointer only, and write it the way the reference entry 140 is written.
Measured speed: 65
